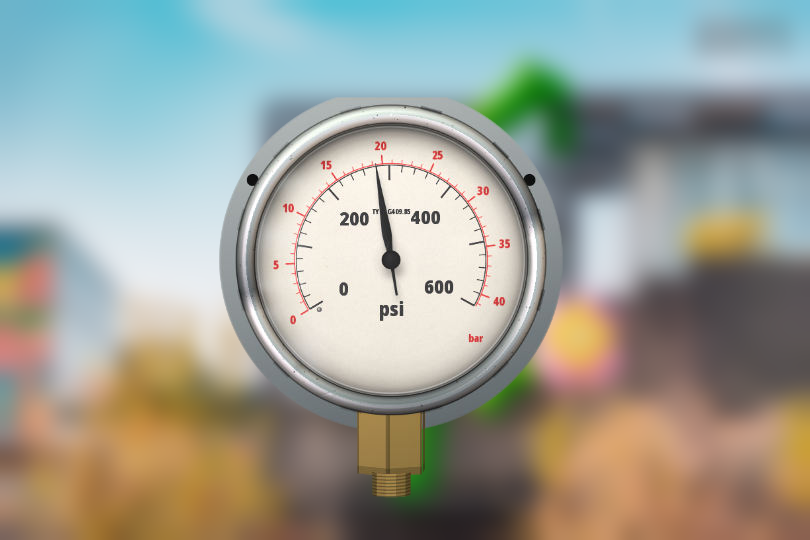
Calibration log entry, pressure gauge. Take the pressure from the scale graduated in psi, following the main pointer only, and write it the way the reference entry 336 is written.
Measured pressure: 280
